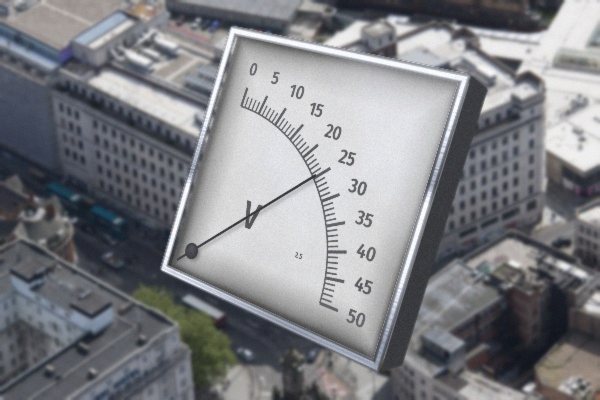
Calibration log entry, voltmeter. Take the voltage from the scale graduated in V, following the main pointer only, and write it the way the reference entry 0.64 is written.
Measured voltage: 25
